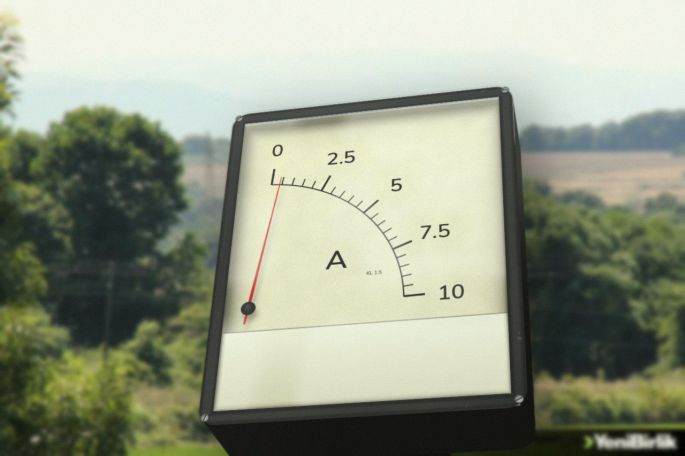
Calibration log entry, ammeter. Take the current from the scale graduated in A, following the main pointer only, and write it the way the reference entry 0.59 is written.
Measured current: 0.5
